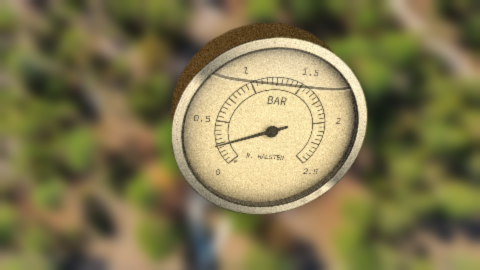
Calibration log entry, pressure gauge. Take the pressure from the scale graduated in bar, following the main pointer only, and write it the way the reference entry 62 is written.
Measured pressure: 0.25
